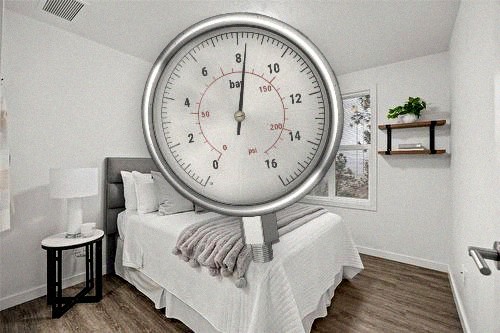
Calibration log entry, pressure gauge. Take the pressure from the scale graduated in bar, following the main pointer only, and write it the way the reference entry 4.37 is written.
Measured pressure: 8.4
